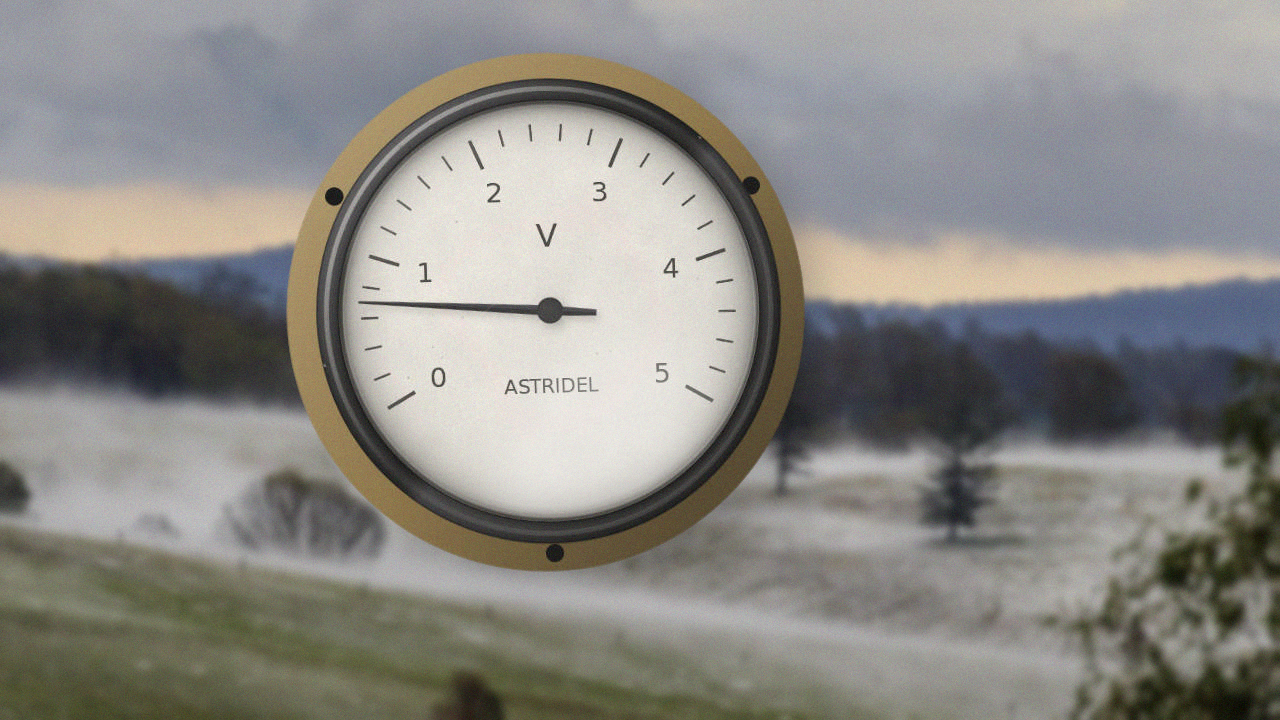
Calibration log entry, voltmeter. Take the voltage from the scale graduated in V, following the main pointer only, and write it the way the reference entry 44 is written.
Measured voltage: 0.7
